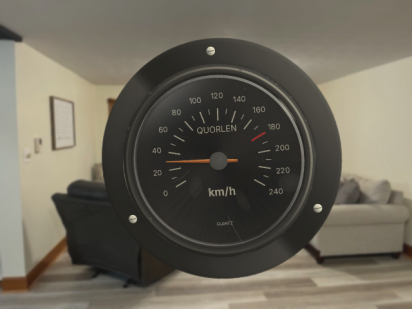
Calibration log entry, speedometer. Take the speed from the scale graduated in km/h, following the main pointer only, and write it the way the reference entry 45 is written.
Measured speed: 30
